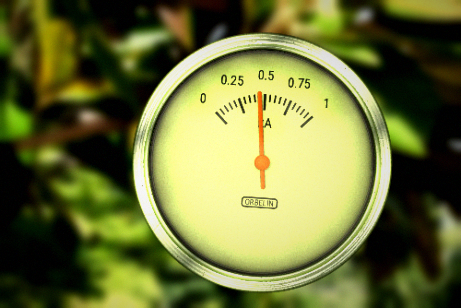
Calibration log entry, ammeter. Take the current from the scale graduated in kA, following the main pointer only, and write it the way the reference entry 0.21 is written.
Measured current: 0.45
